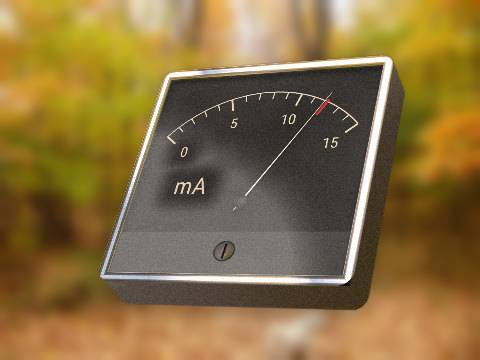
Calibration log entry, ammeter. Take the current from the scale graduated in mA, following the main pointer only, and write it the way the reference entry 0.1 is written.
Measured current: 12
